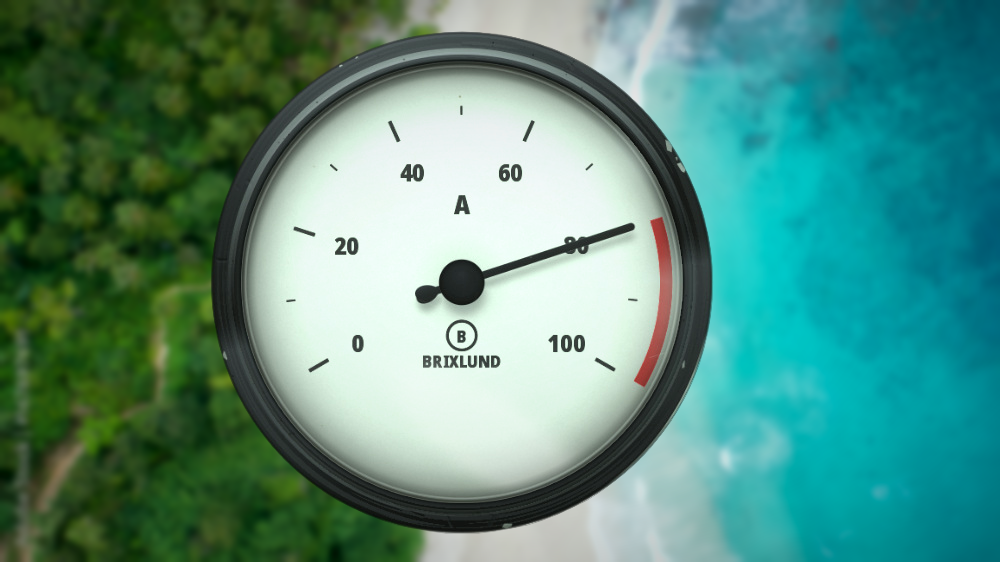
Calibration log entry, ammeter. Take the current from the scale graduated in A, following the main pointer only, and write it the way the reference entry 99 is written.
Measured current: 80
